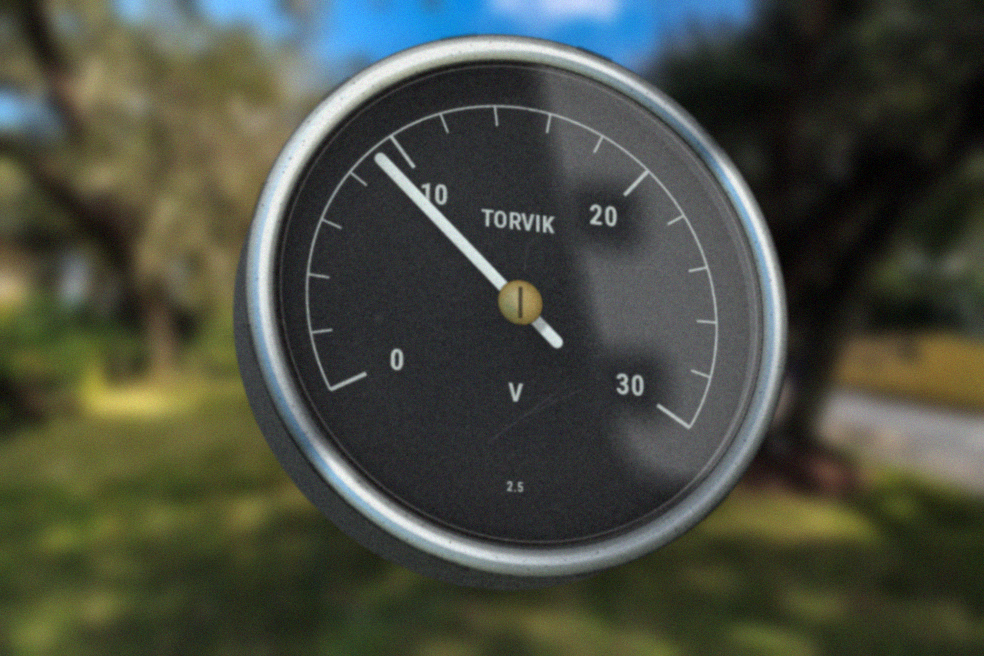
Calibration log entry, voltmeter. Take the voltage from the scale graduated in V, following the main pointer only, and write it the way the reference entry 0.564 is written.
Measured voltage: 9
